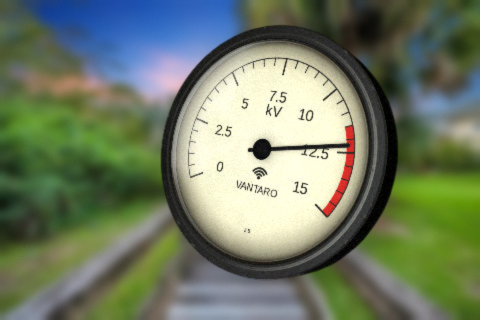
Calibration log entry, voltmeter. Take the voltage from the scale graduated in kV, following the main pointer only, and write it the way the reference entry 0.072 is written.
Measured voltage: 12.25
